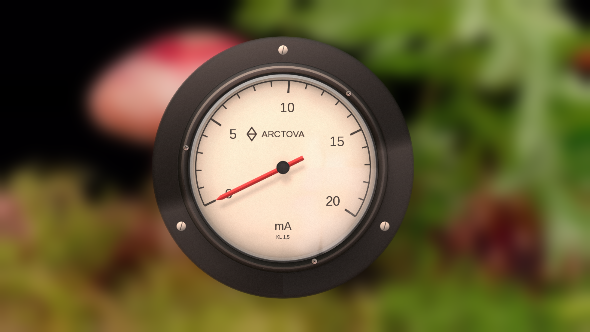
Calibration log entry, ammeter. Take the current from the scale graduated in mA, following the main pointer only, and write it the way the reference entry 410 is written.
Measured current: 0
